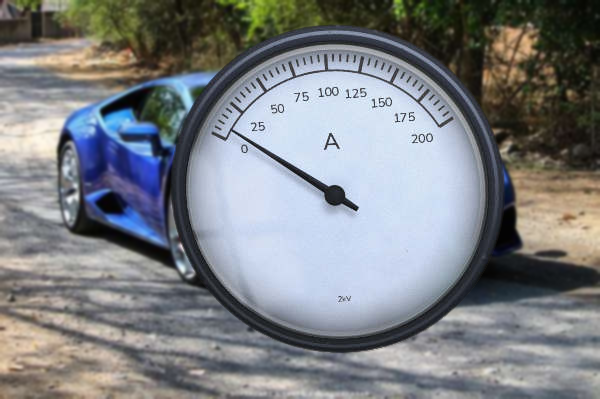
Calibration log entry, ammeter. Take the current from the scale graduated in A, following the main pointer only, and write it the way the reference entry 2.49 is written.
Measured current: 10
